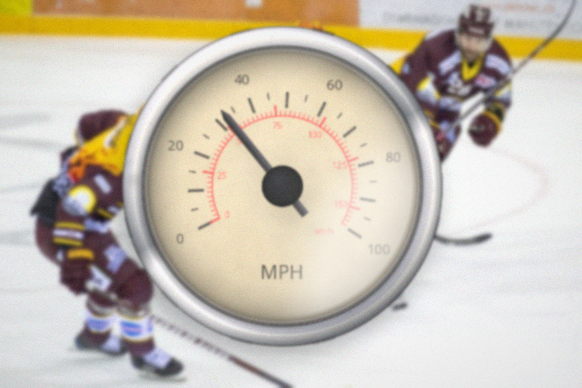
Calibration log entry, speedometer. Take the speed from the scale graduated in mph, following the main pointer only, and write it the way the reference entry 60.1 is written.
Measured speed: 32.5
